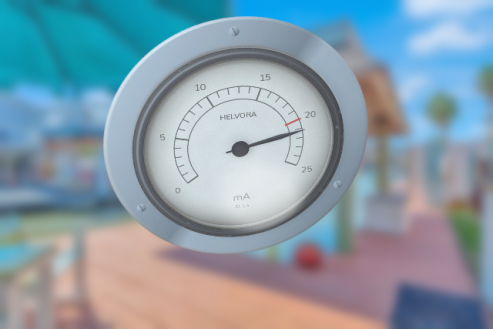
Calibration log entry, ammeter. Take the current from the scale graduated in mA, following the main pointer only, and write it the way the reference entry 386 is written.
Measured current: 21
